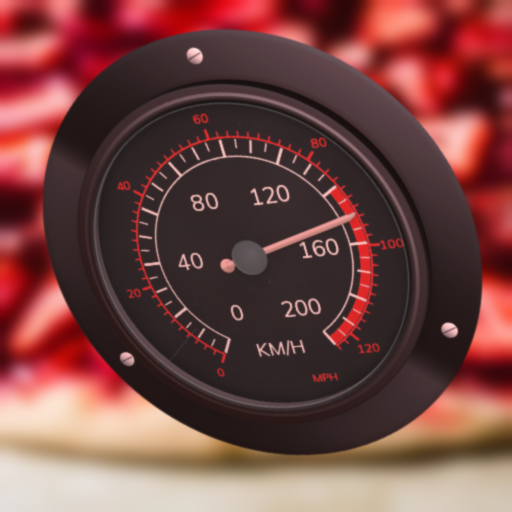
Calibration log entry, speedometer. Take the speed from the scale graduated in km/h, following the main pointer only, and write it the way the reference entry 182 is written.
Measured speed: 150
